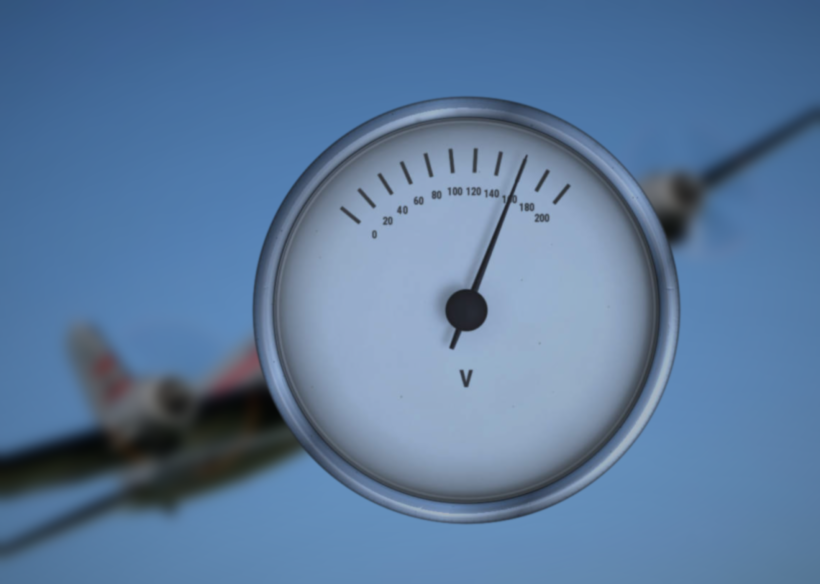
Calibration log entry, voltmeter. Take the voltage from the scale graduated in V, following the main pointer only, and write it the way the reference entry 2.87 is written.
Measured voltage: 160
